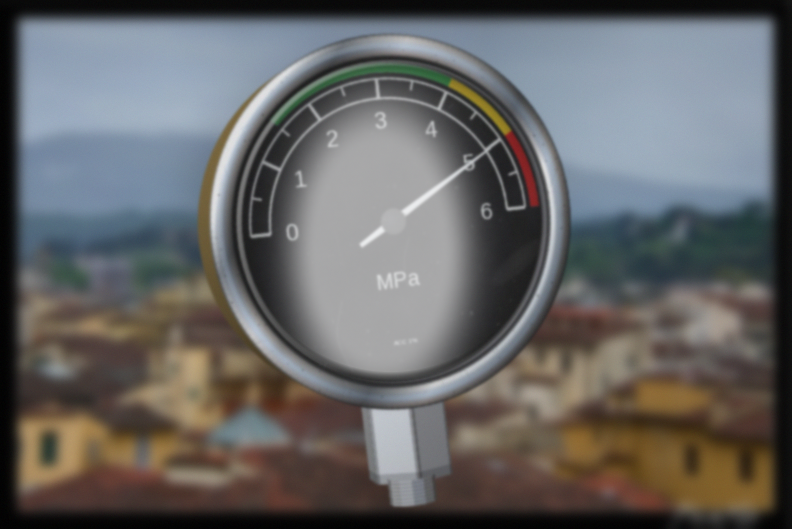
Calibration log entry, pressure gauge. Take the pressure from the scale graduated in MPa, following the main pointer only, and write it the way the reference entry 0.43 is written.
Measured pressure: 5
